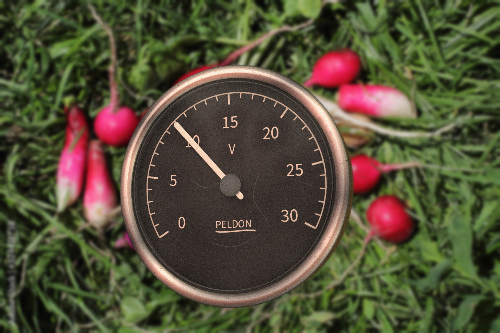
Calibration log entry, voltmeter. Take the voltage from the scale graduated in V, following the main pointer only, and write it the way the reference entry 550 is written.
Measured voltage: 10
